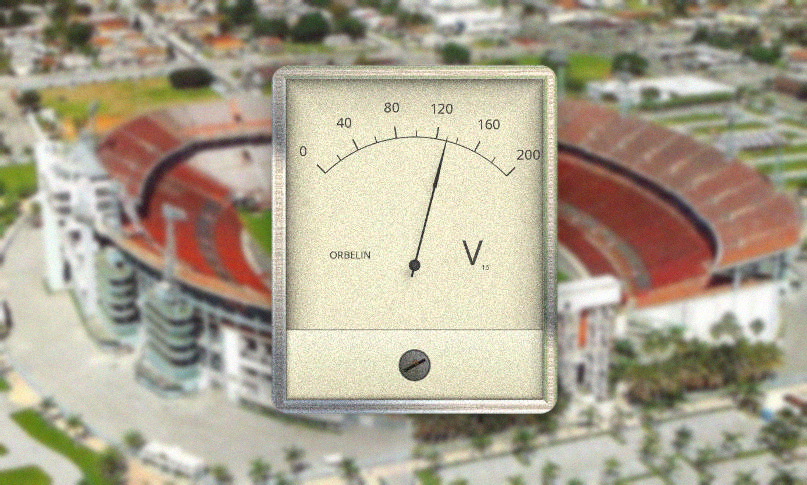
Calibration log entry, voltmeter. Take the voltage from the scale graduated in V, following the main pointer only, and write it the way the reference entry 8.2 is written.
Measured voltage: 130
